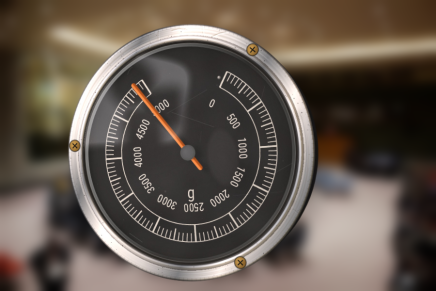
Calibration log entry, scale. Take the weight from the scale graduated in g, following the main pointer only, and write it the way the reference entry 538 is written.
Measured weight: 4900
